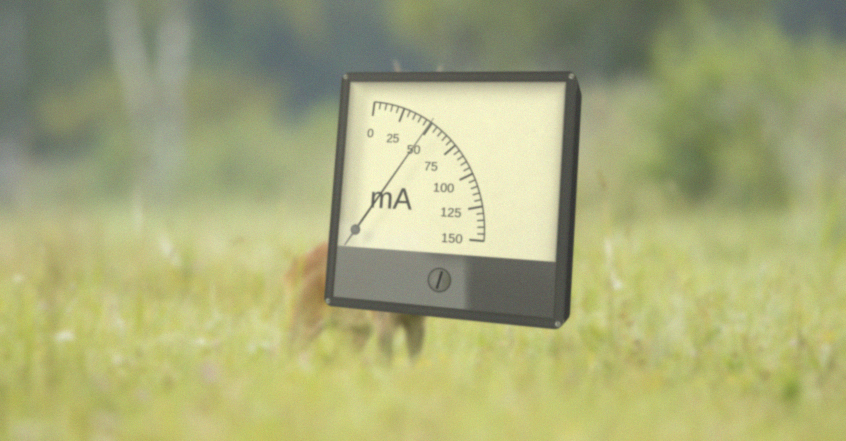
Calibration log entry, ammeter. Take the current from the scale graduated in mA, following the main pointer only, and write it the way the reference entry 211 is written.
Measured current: 50
